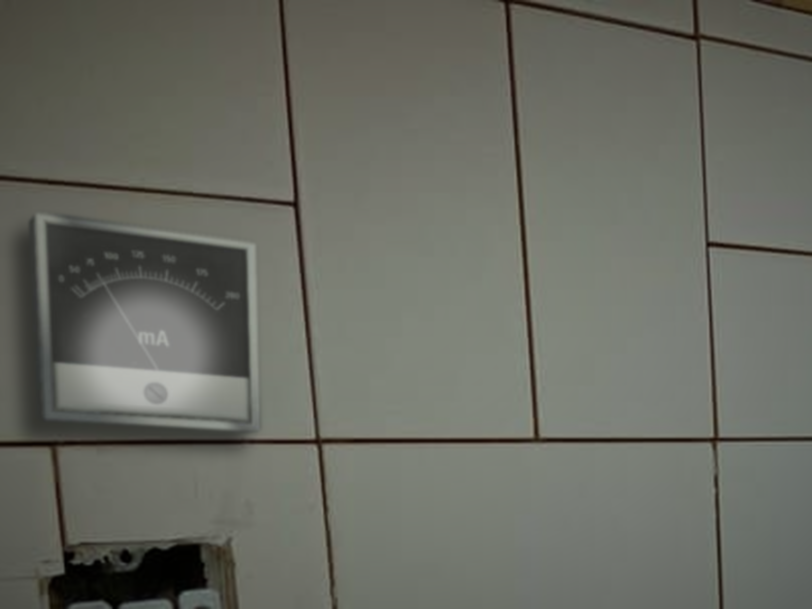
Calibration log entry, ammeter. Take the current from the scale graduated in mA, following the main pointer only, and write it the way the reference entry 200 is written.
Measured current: 75
